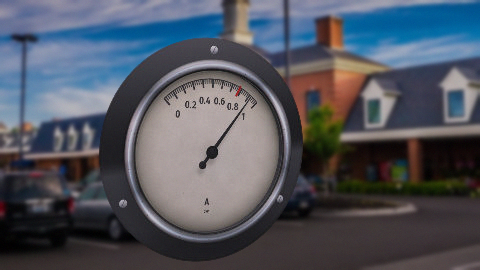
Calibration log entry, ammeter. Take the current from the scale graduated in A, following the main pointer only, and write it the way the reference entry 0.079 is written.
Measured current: 0.9
